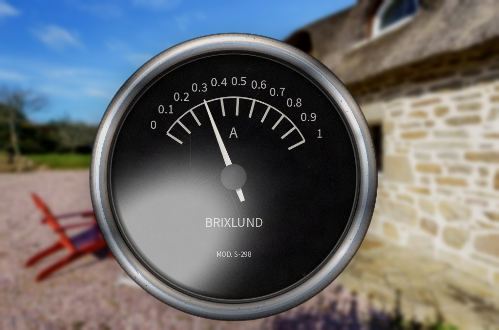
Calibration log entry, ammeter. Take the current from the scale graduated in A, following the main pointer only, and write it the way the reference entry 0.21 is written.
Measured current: 0.3
